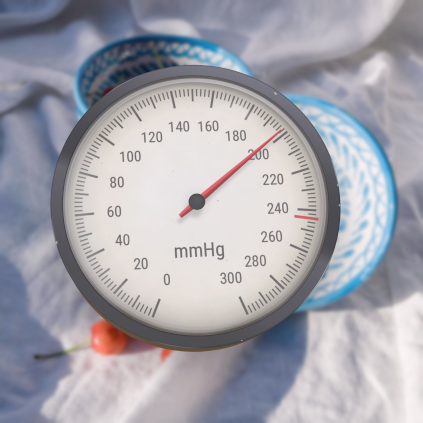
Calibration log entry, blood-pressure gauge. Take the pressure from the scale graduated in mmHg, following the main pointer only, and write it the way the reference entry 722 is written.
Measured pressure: 198
